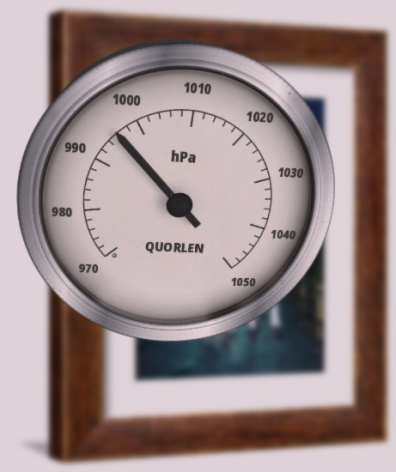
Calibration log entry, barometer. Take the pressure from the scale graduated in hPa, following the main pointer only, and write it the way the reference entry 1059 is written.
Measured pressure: 996
